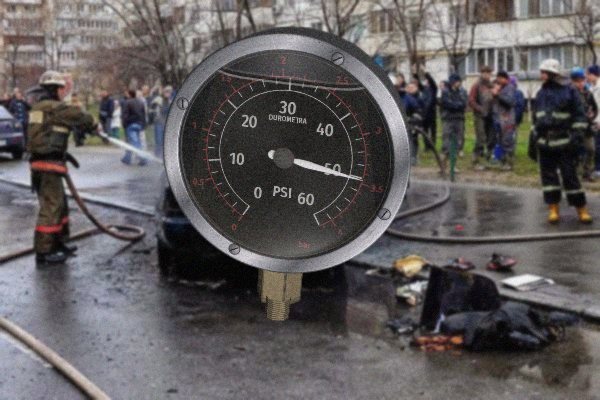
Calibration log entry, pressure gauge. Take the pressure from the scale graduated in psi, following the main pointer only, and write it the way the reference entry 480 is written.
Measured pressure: 50
